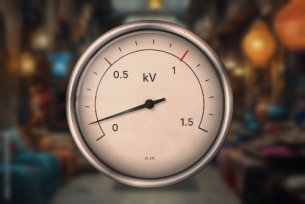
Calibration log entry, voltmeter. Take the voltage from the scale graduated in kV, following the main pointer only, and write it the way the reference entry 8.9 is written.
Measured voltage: 0.1
